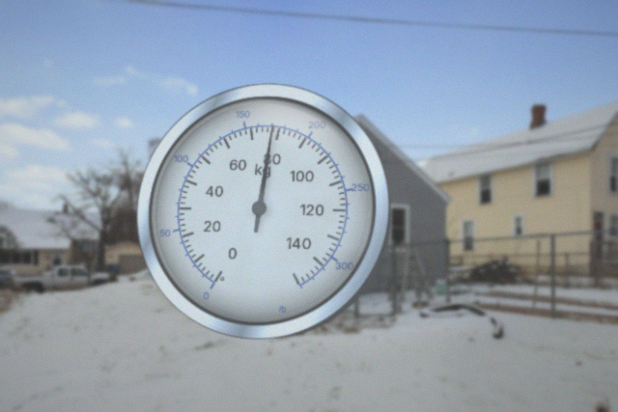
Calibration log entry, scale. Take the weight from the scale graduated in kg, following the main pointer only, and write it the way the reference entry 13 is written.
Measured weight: 78
